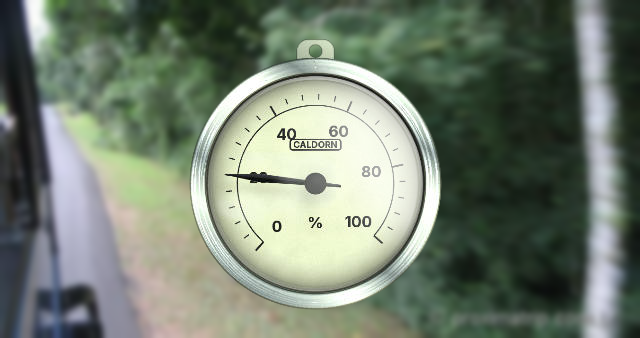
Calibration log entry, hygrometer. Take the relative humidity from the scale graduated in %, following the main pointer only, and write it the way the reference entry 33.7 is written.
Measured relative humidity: 20
